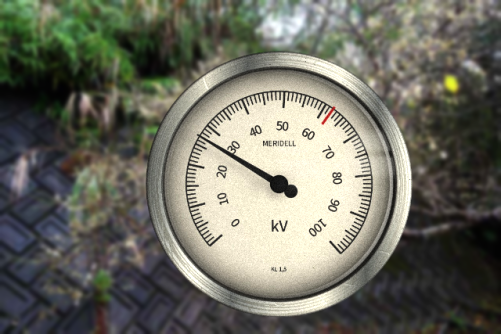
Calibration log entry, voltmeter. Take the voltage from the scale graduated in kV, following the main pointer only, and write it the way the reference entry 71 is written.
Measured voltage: 27
